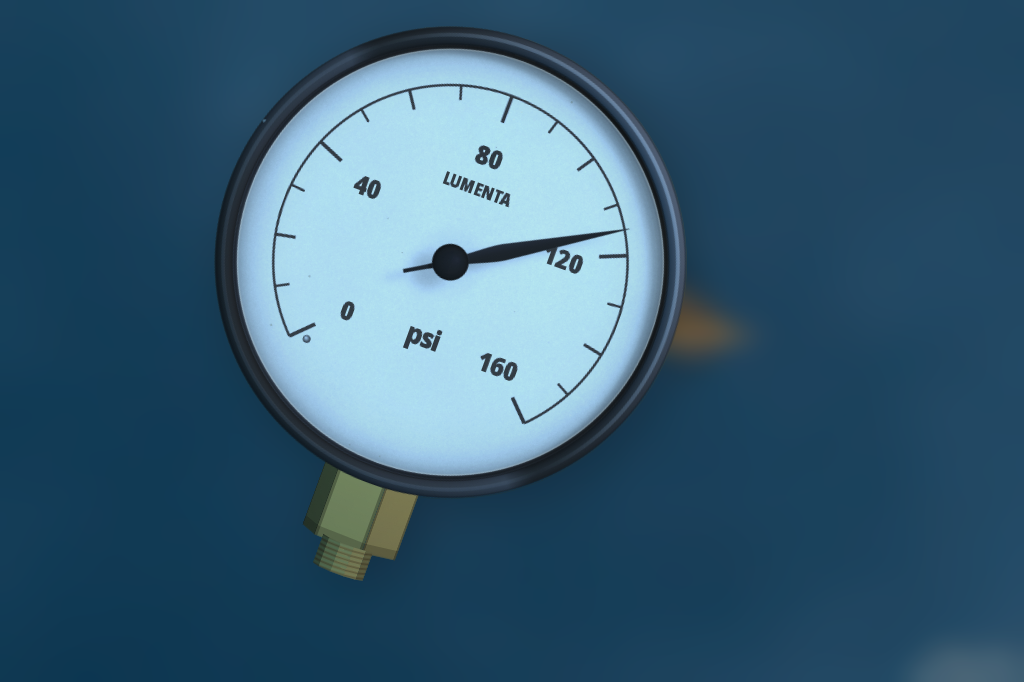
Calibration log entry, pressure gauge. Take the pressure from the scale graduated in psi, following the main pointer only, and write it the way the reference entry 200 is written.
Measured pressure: 115
